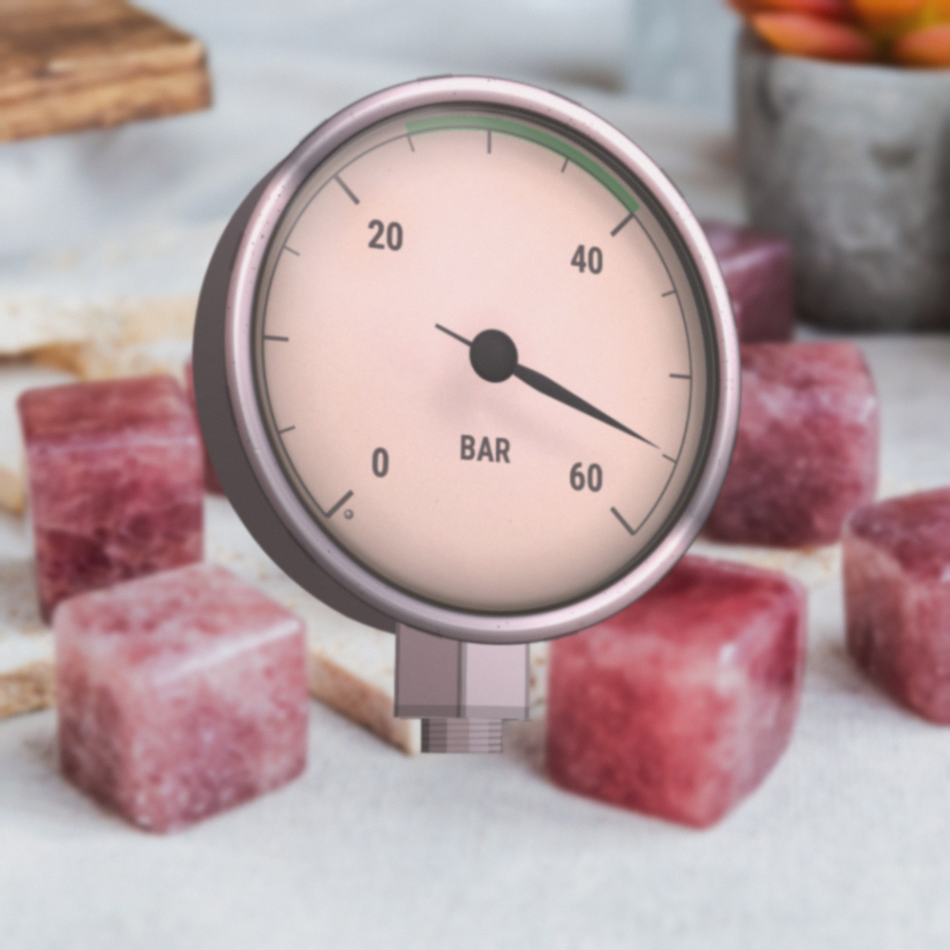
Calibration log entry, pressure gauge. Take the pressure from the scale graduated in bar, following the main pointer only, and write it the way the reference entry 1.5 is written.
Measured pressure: 55
